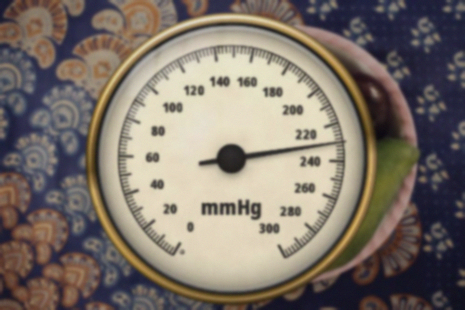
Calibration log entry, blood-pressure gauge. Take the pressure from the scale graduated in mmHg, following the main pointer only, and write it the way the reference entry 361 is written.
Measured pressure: 230
